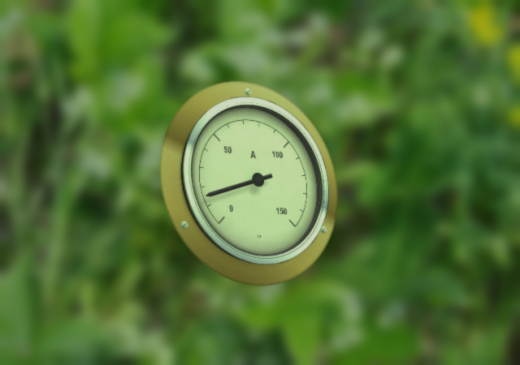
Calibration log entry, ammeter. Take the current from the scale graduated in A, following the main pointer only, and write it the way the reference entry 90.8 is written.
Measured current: 15
